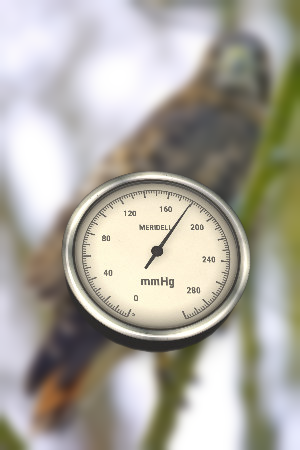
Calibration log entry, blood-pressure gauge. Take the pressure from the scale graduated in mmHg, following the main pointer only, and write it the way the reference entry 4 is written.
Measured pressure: 180
